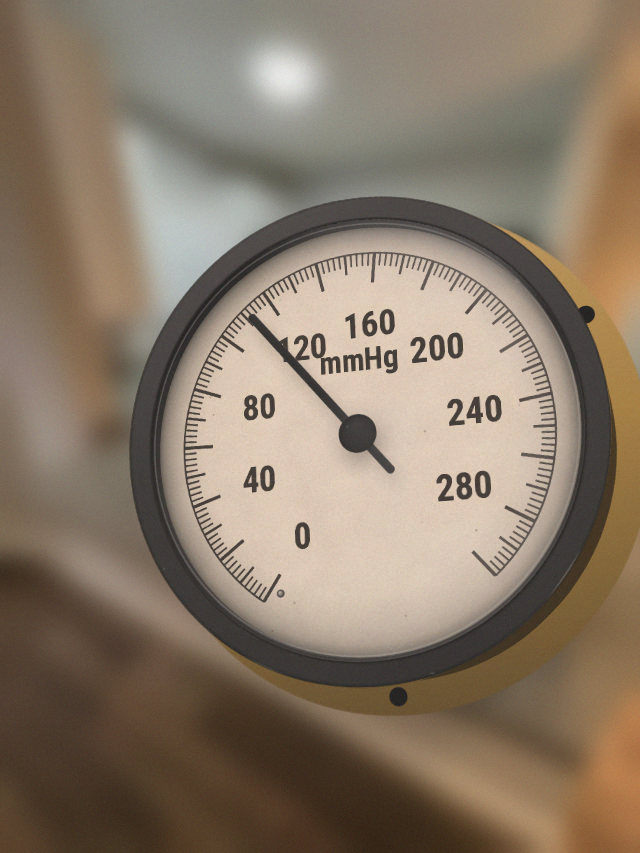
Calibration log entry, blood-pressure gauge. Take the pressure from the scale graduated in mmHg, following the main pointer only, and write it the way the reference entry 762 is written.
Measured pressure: 112
